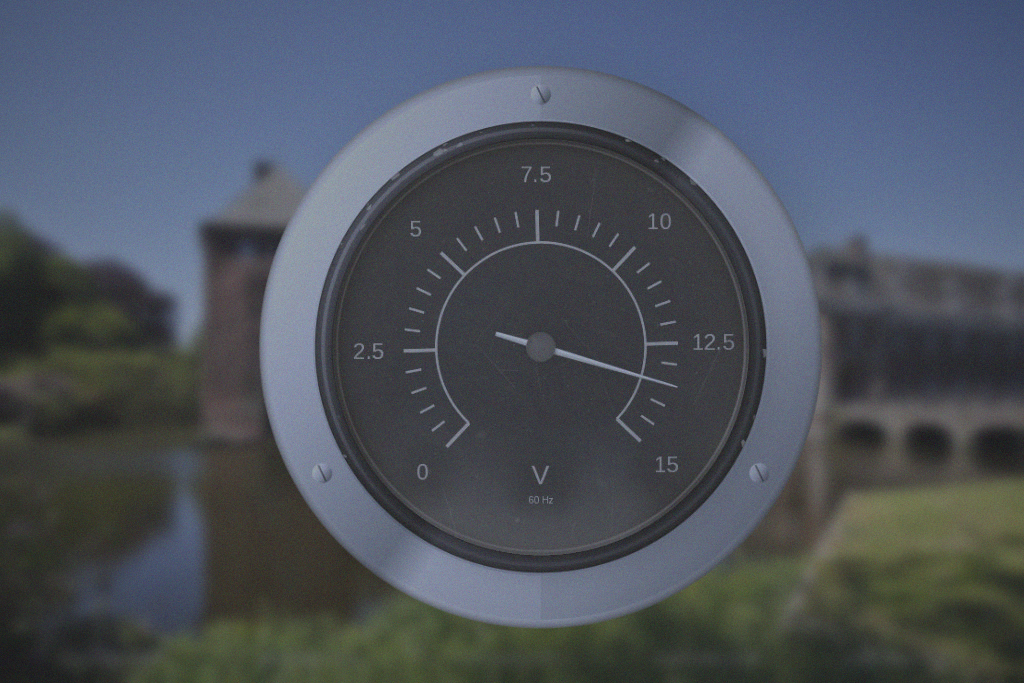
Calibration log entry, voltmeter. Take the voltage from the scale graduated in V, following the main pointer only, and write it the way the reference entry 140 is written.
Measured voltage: 13.5
